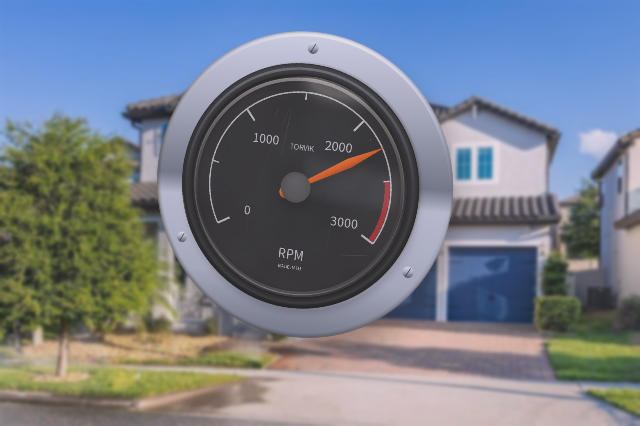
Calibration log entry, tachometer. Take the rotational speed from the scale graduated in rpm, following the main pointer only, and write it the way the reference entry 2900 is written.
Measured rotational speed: 2250
